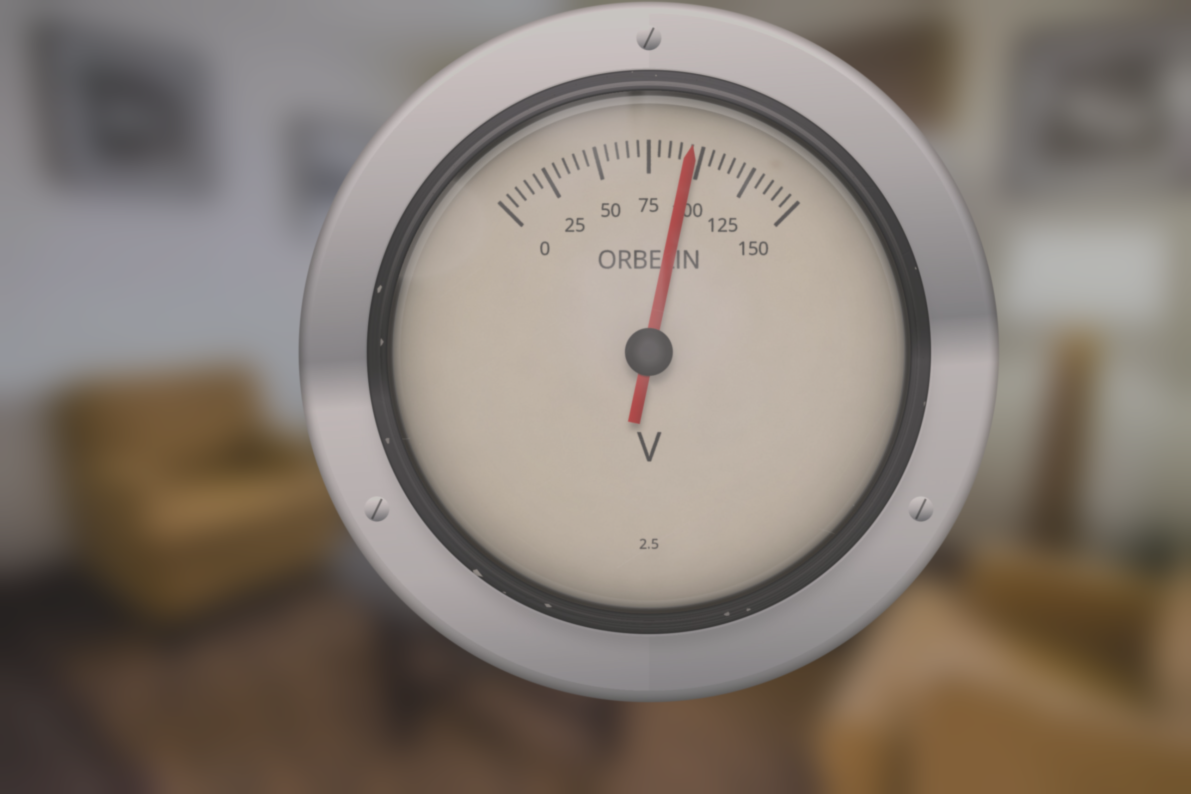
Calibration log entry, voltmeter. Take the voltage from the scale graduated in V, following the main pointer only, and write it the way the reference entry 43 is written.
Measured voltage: 95
